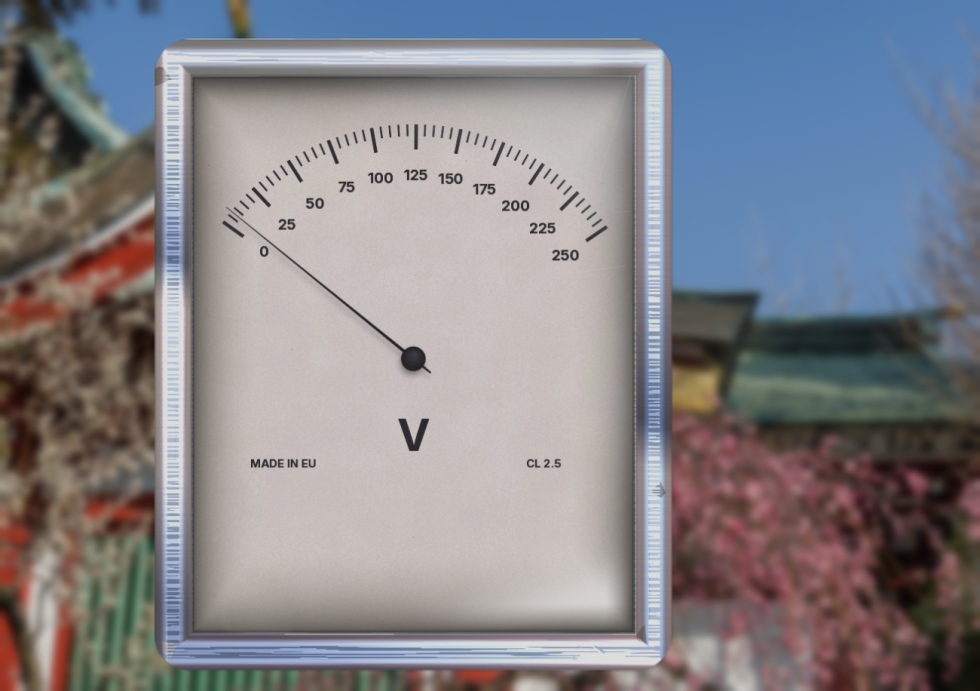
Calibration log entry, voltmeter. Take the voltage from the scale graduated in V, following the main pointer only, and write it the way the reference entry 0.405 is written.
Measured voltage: 7.5
